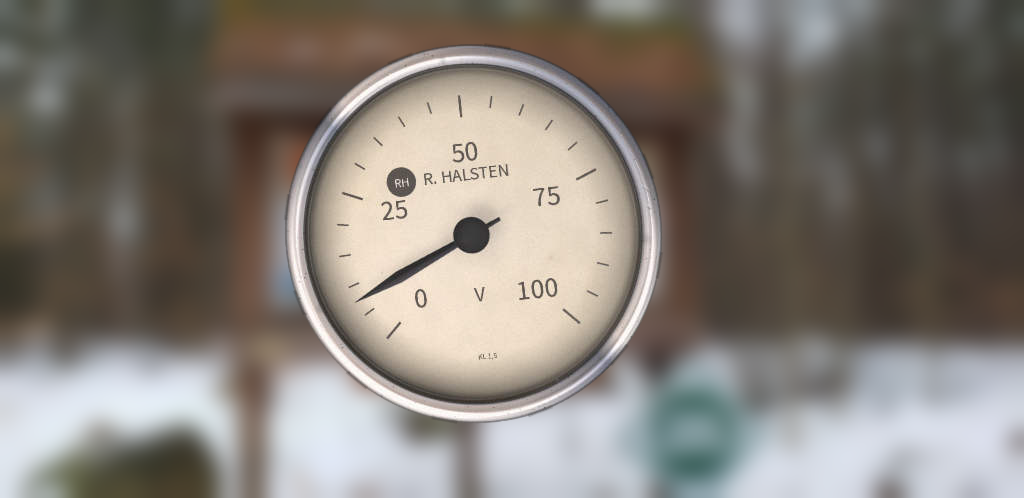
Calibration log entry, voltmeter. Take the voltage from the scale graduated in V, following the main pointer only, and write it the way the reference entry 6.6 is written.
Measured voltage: 7.5
